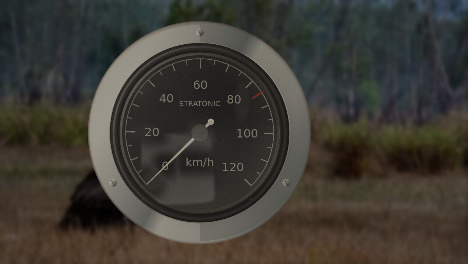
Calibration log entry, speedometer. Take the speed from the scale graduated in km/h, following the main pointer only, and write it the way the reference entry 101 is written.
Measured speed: 0
